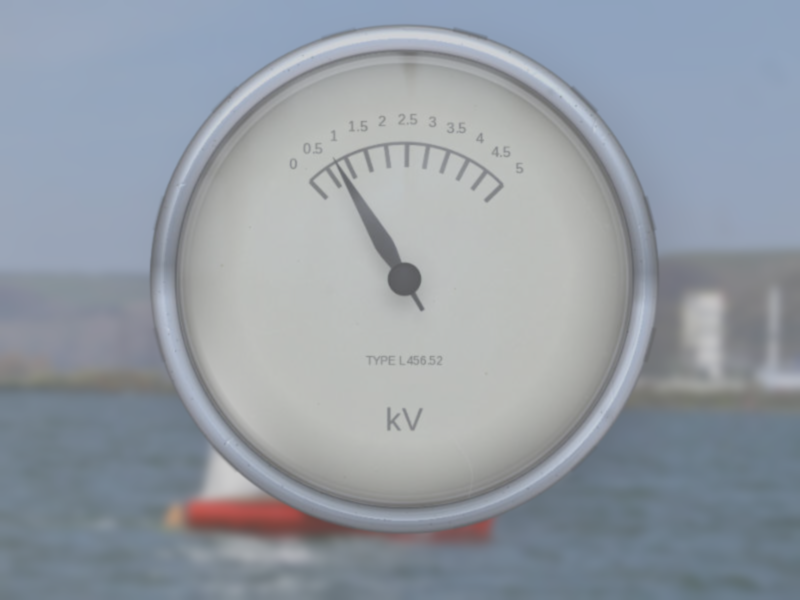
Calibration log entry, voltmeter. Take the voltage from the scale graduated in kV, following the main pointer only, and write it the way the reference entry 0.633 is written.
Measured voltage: 0.75
